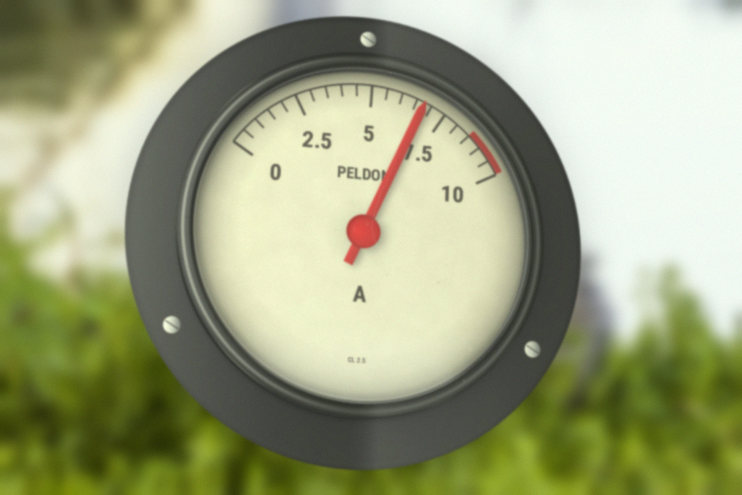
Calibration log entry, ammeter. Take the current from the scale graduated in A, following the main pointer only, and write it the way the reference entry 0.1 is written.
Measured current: 6.75
